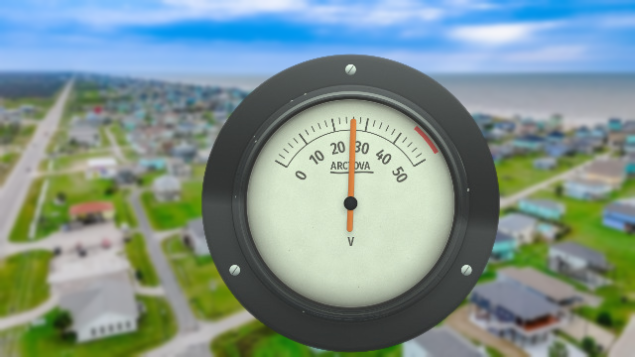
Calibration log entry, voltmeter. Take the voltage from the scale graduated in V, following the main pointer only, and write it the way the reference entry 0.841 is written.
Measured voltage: 26
